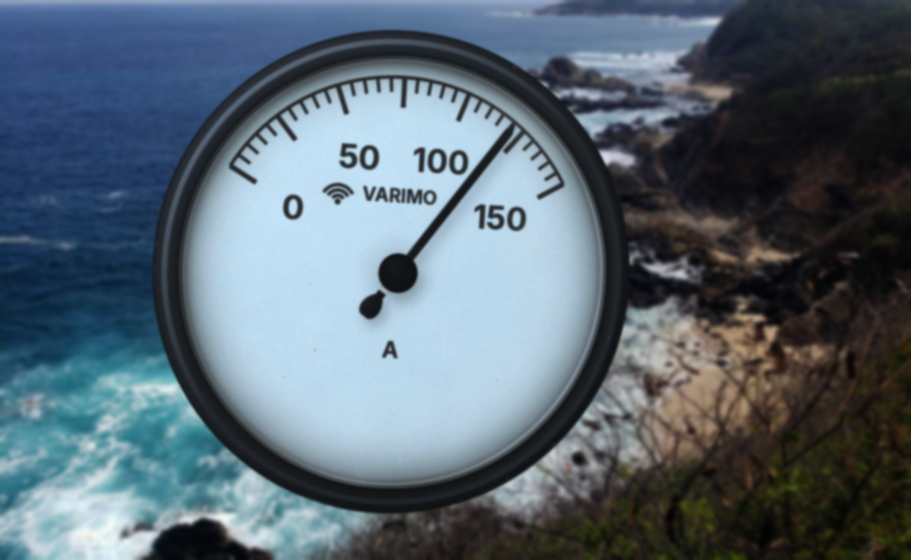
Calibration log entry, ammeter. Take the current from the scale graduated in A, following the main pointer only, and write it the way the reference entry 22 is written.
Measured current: 120
